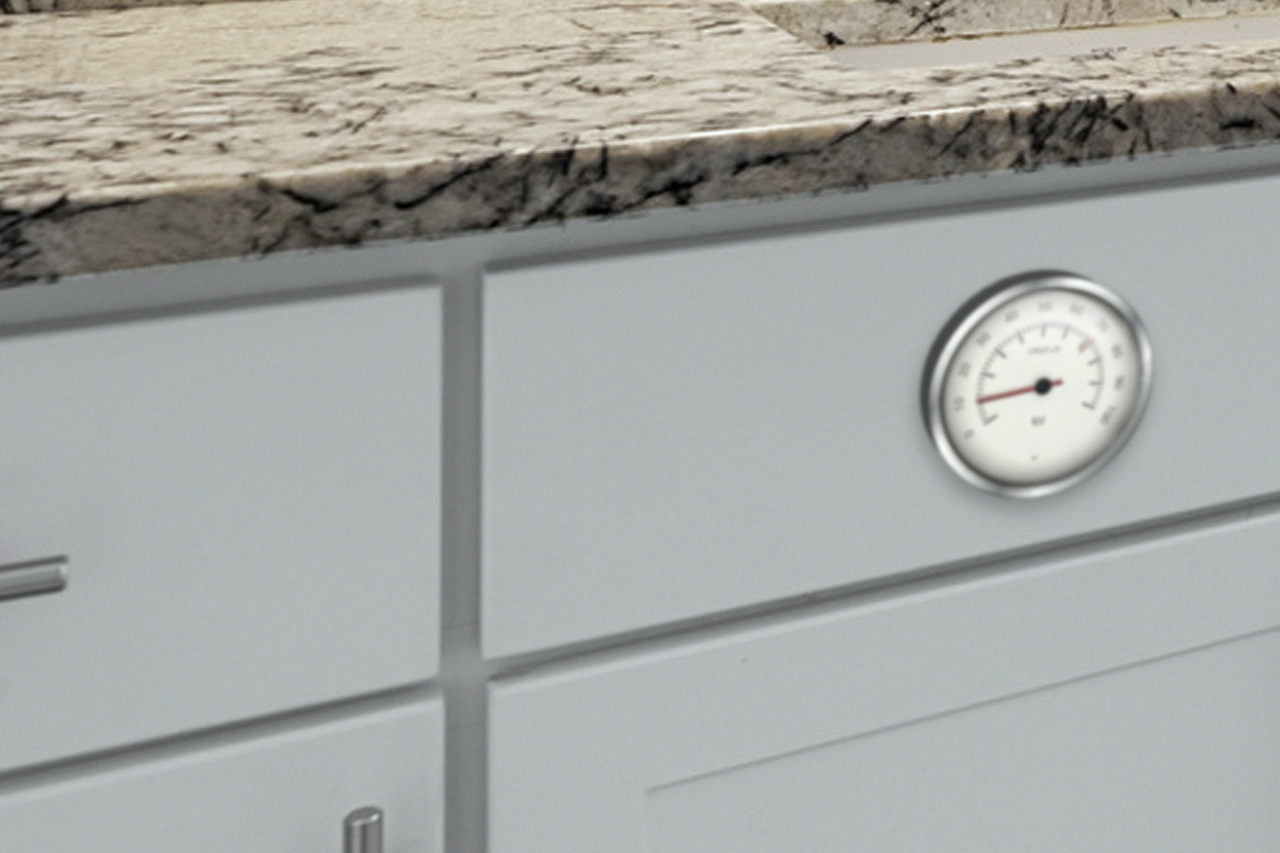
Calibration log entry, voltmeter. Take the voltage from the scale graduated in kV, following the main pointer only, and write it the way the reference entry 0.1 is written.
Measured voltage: 10
